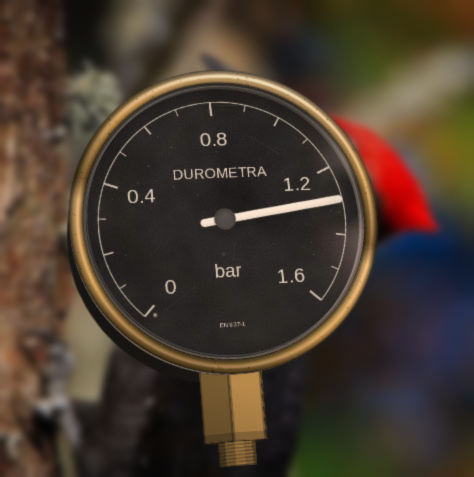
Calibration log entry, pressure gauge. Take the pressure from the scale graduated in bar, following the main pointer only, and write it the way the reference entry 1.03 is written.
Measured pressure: 1.3
